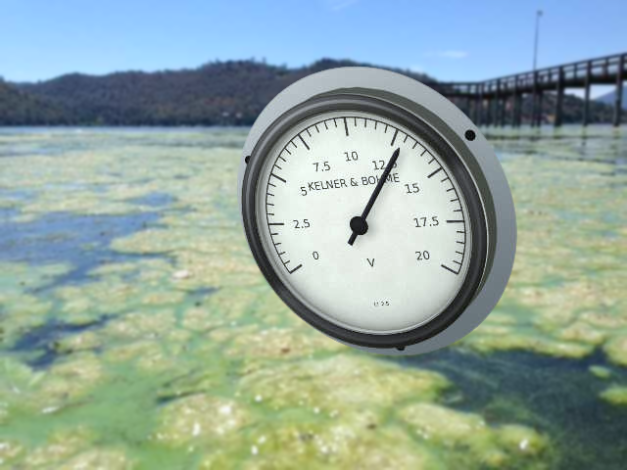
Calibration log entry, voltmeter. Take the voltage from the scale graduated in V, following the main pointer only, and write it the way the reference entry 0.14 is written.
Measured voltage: 13
